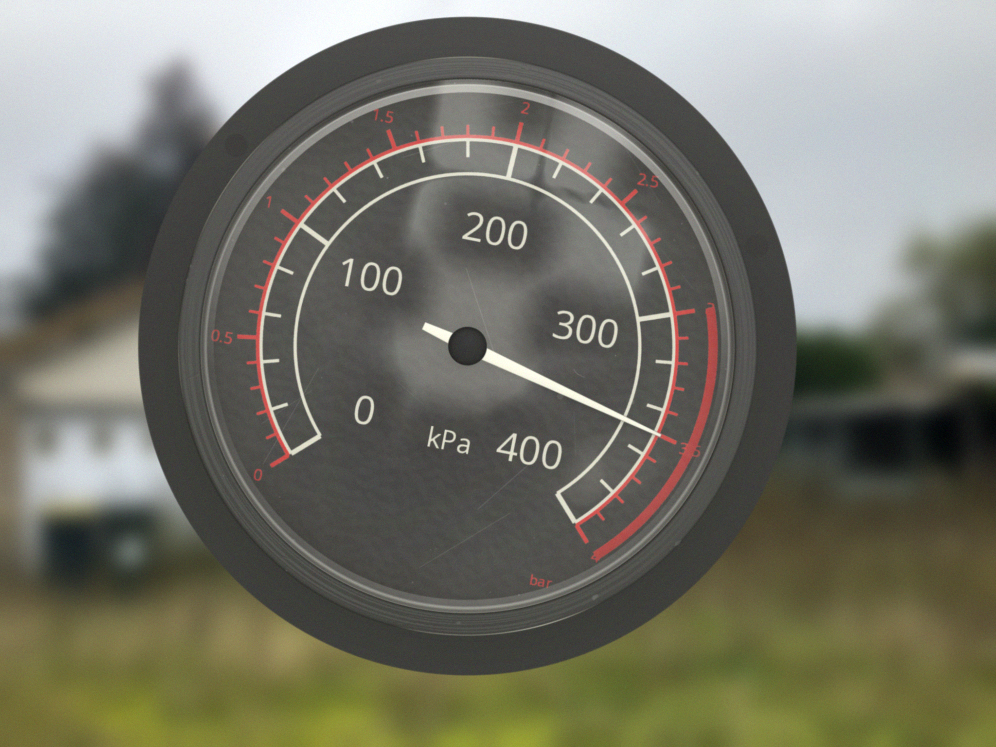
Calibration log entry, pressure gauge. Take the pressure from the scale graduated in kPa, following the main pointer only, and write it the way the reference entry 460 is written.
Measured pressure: 350
